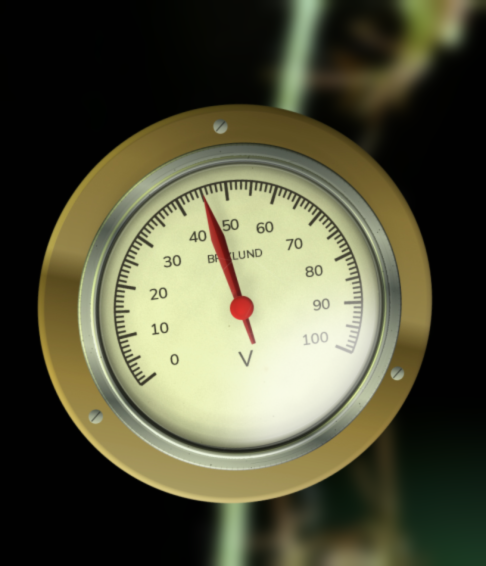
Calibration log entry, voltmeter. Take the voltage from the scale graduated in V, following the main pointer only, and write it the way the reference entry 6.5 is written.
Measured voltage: 45
